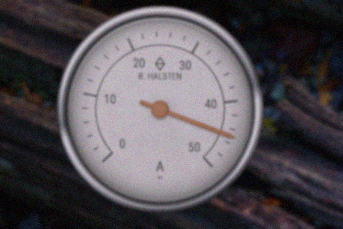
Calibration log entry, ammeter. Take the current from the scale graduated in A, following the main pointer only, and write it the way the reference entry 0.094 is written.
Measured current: 45
